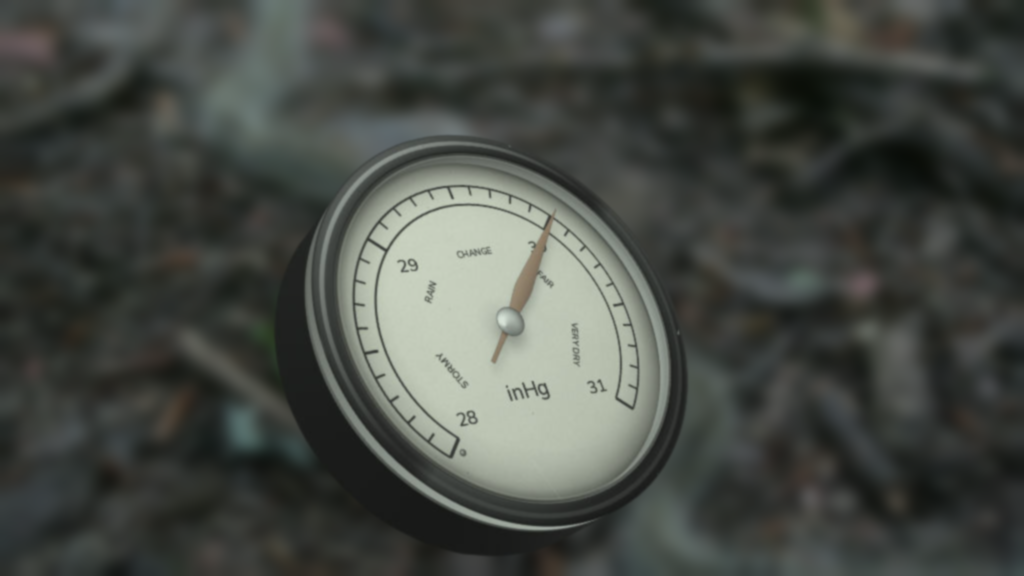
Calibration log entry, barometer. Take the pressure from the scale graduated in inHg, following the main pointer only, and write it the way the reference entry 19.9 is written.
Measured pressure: 30
